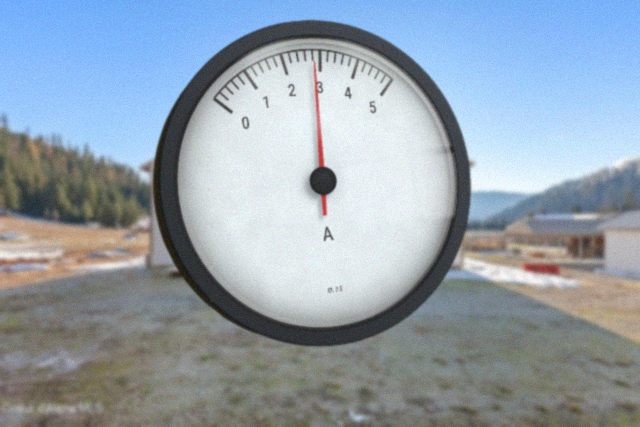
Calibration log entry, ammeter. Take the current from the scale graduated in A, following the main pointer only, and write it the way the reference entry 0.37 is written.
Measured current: 2.8
